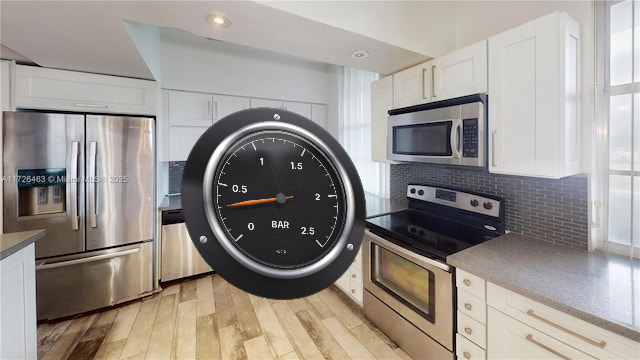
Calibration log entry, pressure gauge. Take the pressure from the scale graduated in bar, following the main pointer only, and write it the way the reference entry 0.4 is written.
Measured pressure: 0.3
